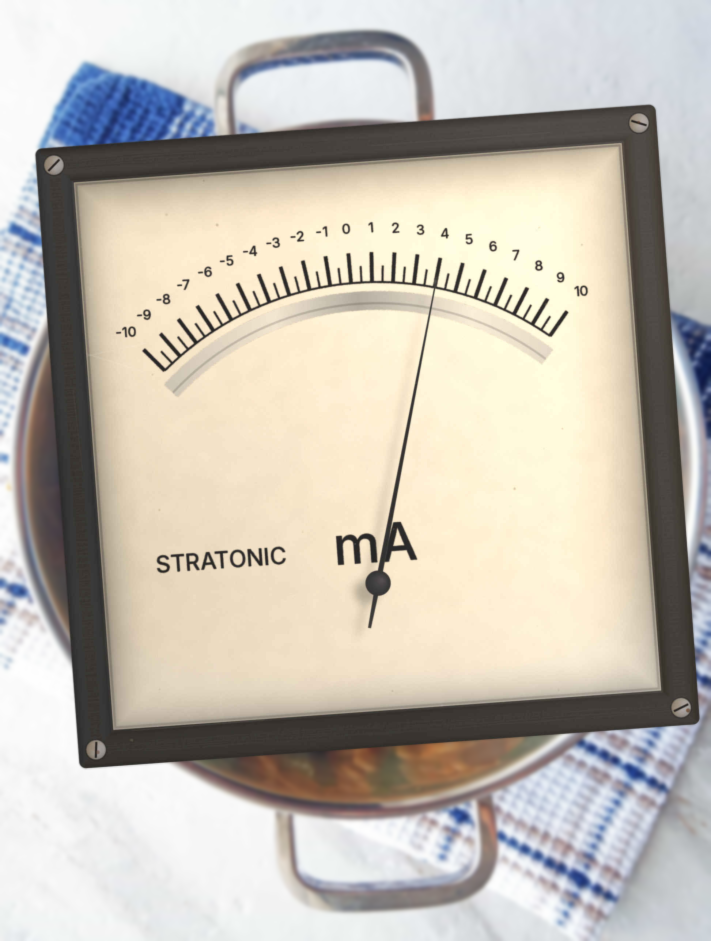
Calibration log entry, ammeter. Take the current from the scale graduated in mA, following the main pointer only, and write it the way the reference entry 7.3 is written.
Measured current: 4
